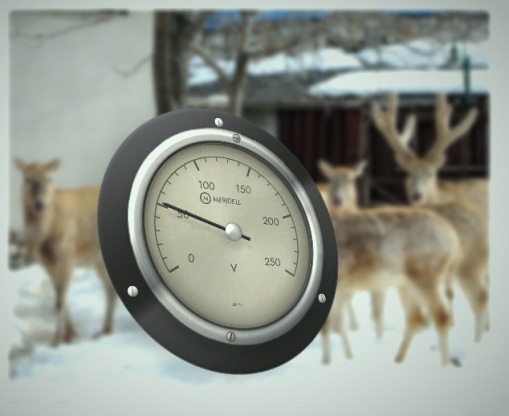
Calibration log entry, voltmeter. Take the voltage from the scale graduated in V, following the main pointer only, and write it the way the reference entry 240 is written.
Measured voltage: 50
